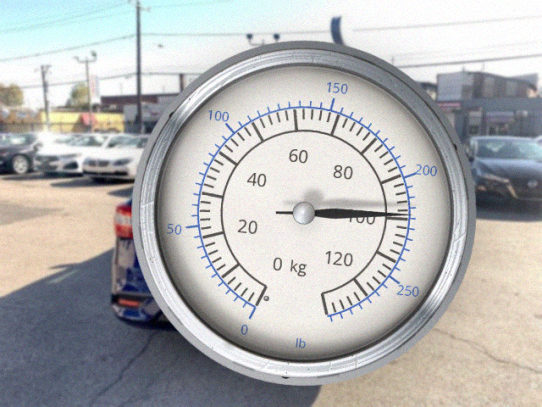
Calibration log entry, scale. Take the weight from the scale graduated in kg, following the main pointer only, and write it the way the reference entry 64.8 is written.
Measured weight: 99
